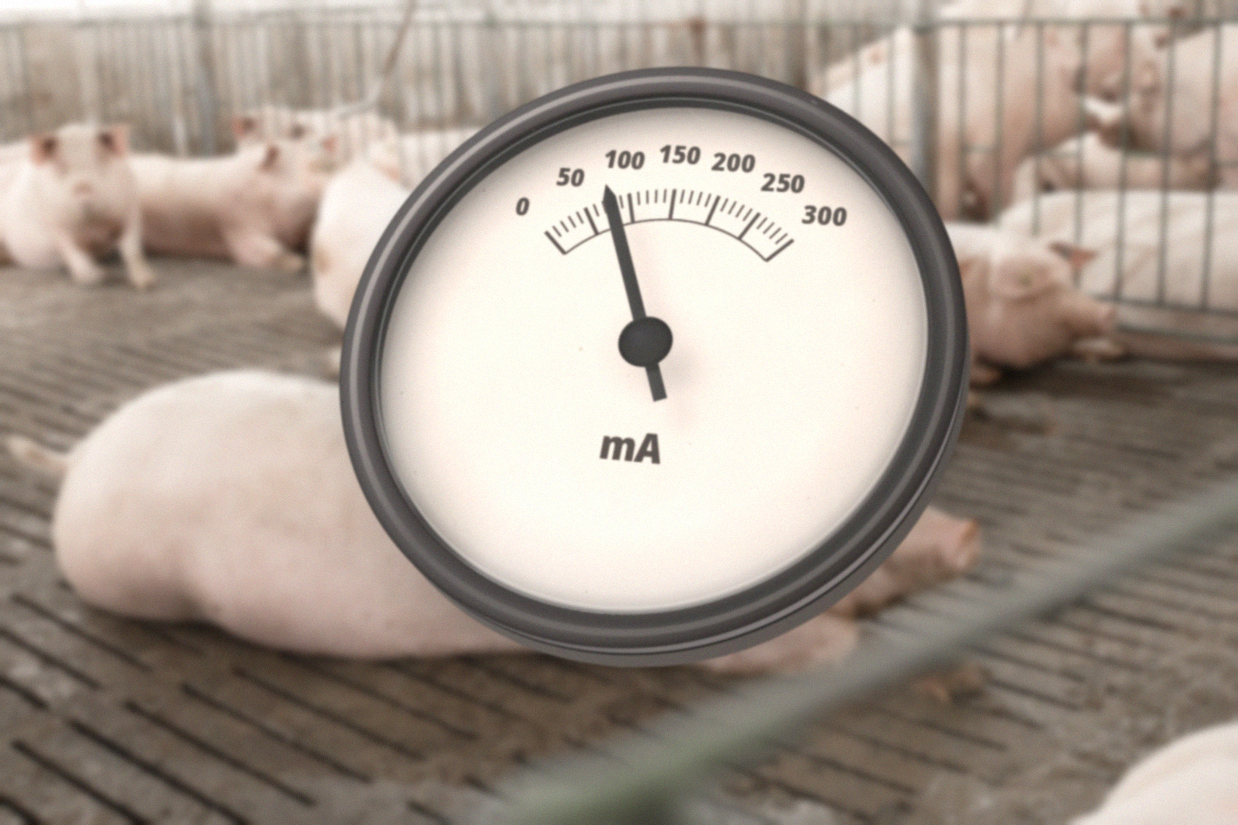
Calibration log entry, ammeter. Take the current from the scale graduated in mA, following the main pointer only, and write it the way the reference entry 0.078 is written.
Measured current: 80
